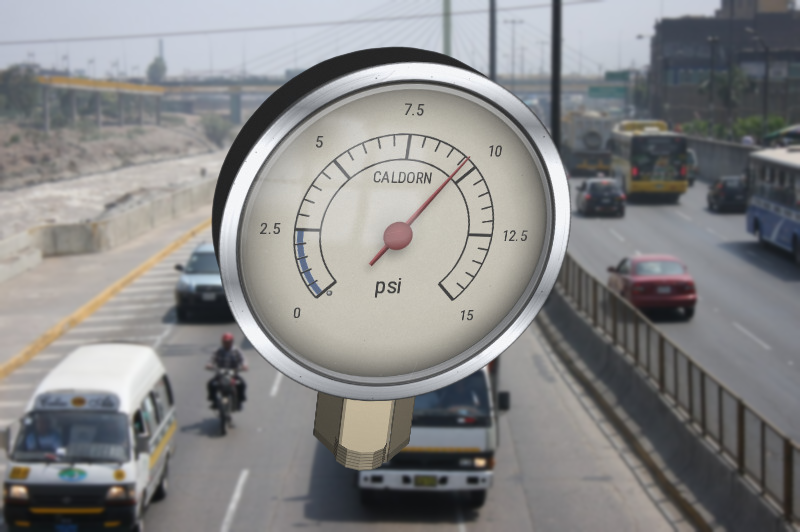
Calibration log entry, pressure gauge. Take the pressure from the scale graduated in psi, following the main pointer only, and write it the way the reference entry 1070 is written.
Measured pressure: 9.5
